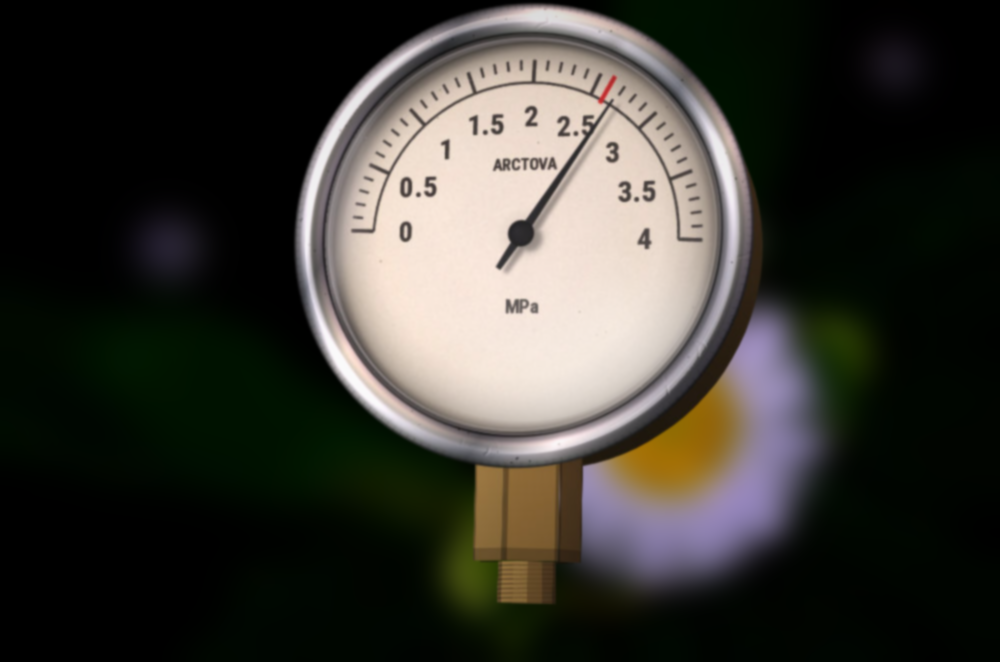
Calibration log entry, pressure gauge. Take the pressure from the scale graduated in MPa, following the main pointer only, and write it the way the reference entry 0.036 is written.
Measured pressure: 2.7
